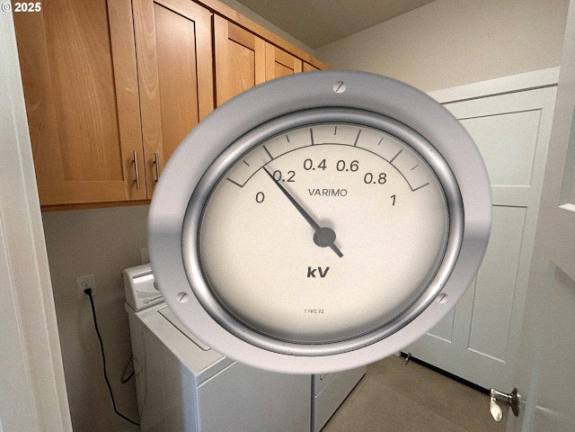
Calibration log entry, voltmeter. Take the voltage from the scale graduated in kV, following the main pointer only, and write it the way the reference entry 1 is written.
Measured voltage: 0.15
